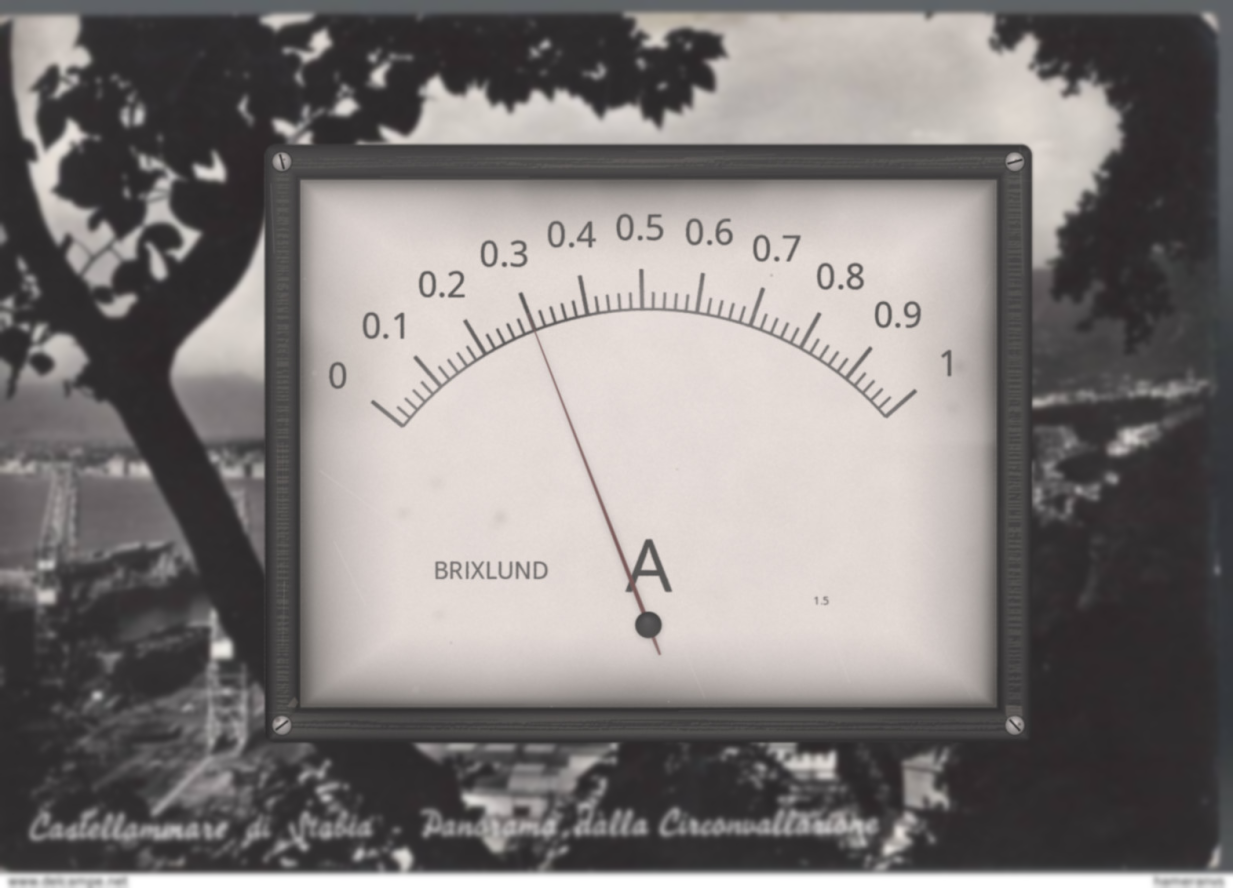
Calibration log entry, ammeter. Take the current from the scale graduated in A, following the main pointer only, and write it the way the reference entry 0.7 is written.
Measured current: 0.3
